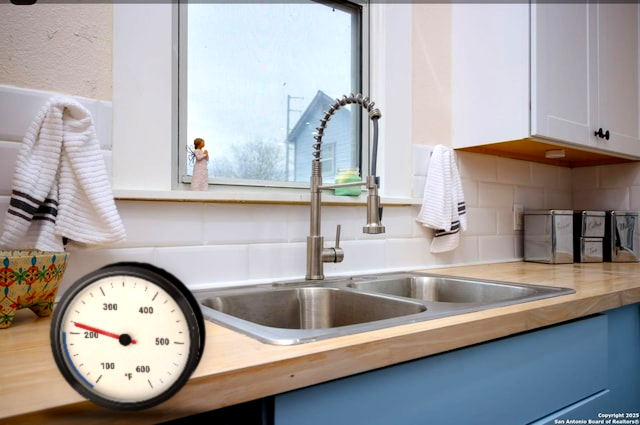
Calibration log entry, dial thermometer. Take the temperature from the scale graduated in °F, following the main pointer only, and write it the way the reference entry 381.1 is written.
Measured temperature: 220
